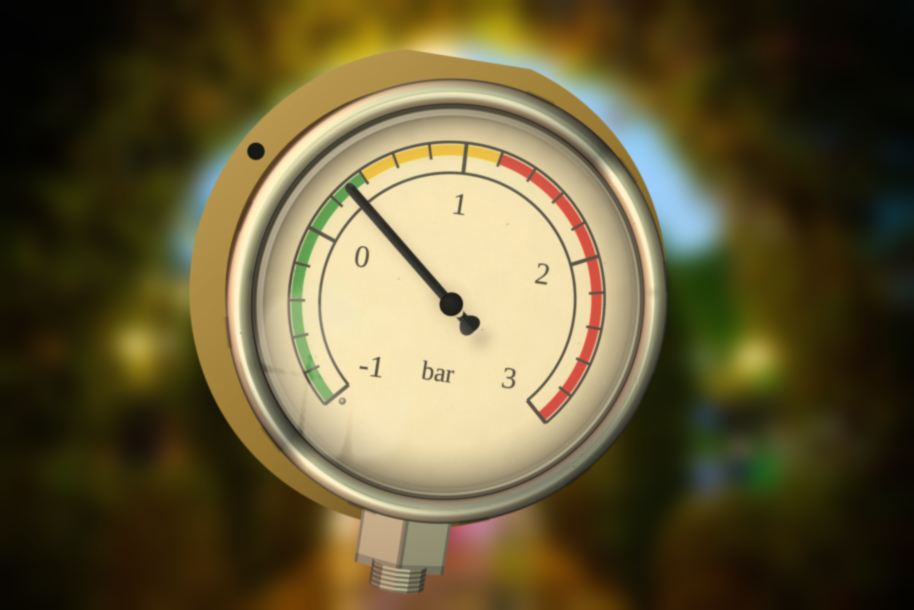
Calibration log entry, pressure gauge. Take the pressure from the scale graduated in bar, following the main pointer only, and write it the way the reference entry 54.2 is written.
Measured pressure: 0.3
